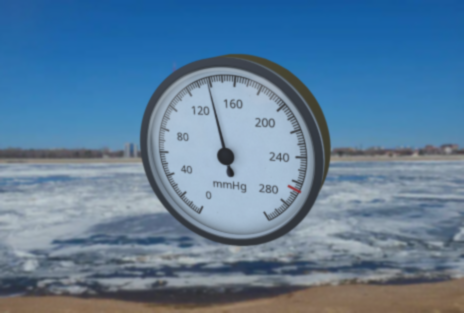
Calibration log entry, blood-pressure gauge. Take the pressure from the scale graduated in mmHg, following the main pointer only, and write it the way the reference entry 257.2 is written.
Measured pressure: 140
